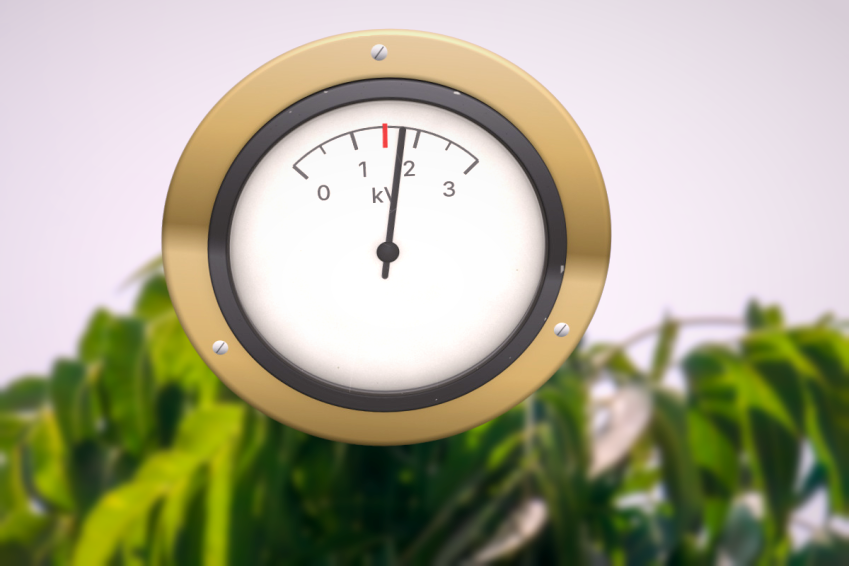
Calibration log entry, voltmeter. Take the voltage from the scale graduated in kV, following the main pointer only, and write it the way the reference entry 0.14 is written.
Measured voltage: 1.75
